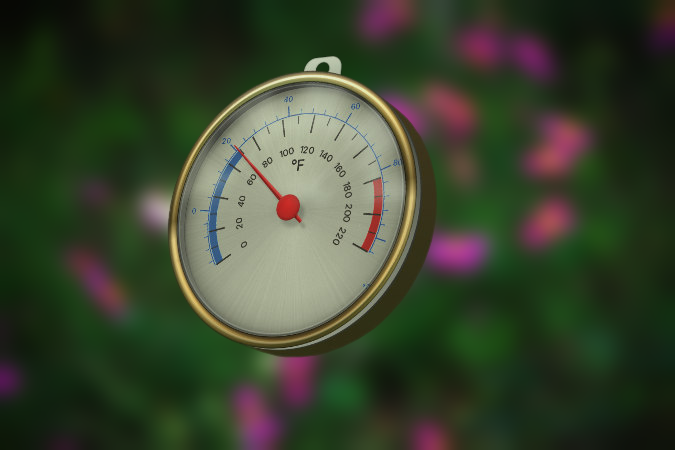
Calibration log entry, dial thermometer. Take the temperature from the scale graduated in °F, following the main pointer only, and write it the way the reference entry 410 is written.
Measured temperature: 70
